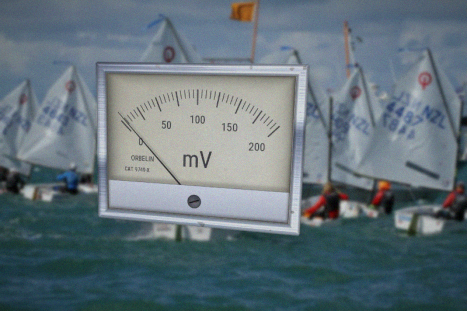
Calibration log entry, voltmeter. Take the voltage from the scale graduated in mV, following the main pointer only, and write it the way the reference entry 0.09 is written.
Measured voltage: 5
